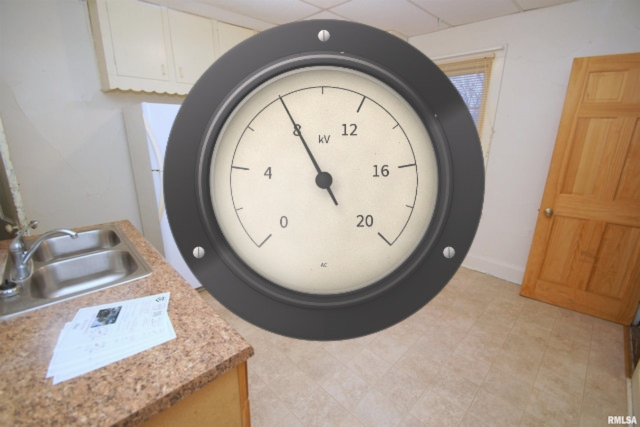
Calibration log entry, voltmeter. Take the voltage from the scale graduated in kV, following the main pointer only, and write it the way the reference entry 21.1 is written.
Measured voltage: 8
